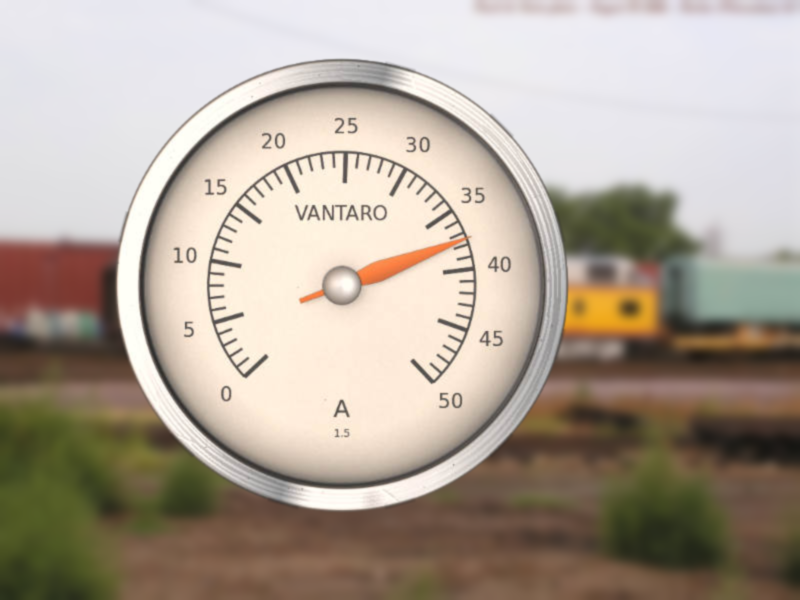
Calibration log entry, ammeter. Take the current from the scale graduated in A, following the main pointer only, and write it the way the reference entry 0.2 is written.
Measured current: 37.5
